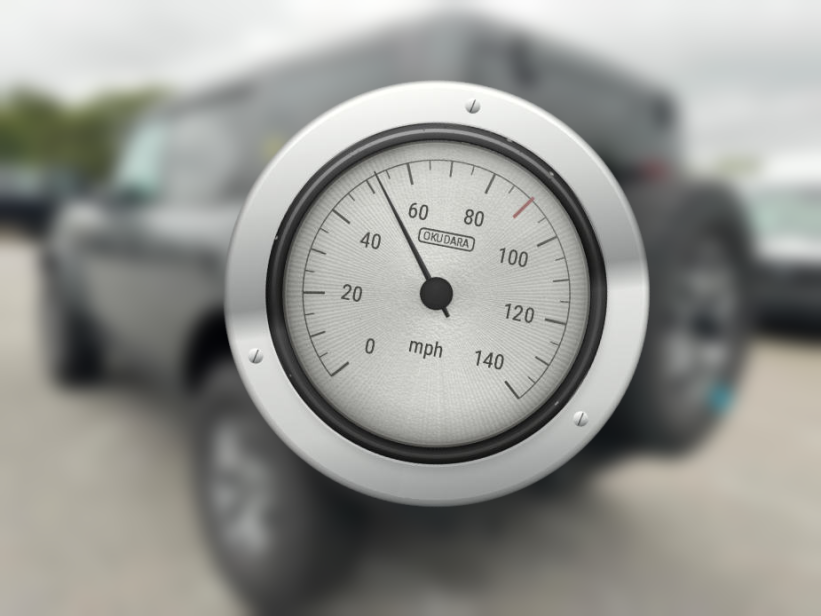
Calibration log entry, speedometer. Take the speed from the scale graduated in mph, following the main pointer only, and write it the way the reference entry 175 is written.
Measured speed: 52.5
